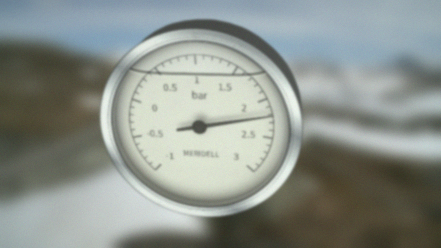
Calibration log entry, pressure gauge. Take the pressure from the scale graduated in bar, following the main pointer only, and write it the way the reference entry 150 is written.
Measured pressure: 2.2
